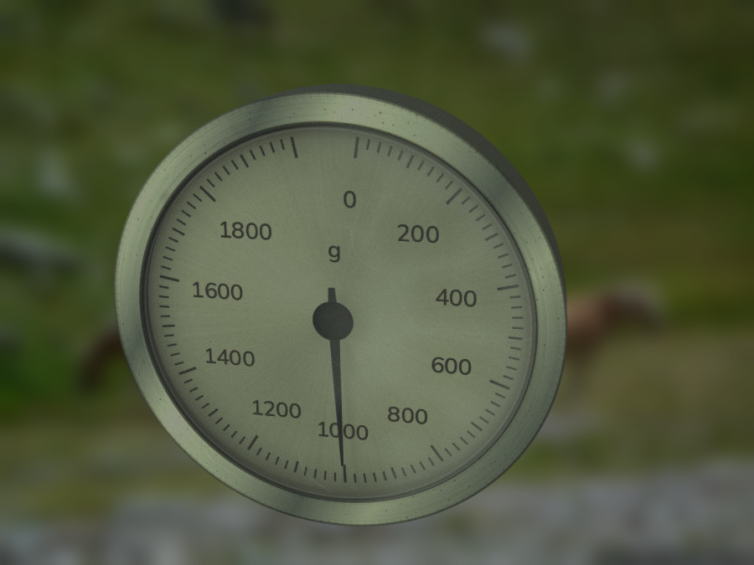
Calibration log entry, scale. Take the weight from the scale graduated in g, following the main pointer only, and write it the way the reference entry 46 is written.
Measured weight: 1000
